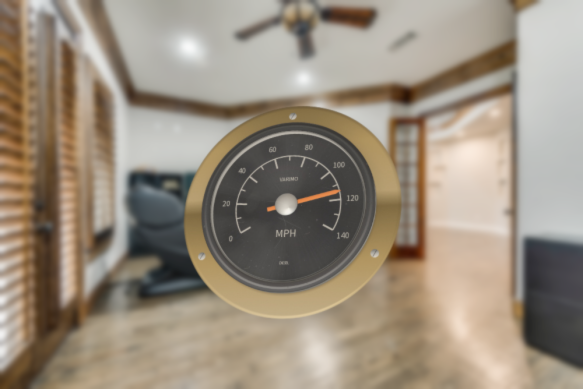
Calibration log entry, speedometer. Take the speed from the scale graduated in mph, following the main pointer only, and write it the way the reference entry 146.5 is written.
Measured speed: 115
